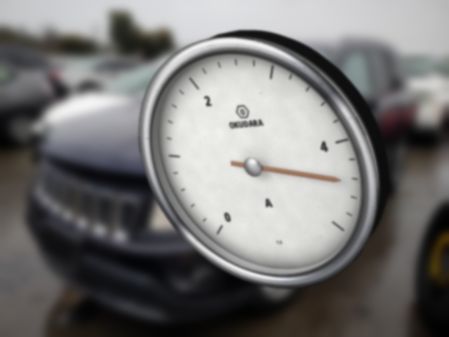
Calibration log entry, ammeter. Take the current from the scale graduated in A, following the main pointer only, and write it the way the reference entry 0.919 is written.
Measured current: 4.4
